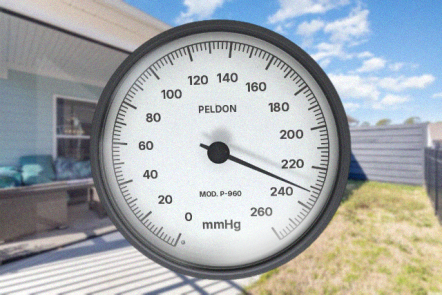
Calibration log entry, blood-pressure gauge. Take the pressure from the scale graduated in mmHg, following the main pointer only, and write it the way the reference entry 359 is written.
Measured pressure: 232
